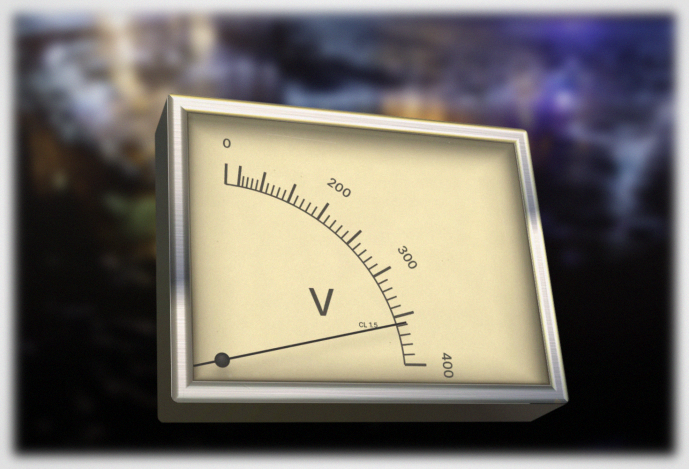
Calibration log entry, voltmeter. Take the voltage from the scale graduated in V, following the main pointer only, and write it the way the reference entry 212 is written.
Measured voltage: 360
